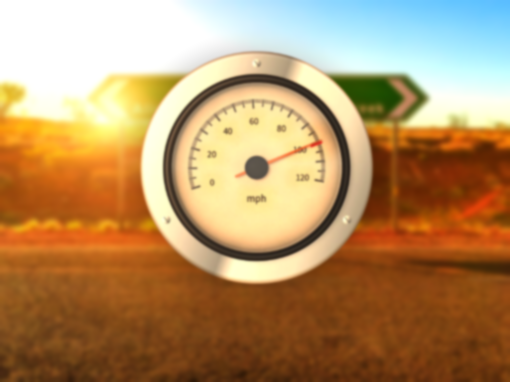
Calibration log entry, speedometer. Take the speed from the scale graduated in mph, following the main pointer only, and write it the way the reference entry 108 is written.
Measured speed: 100
